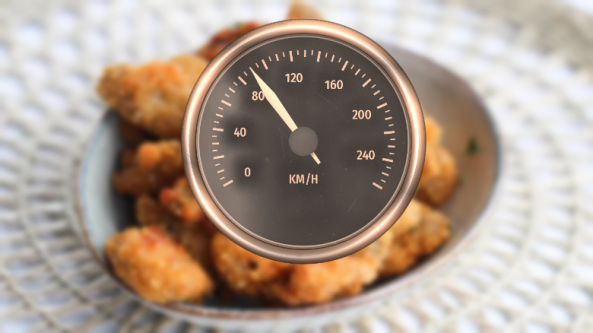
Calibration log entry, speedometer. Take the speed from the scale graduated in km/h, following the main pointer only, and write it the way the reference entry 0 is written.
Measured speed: 90
